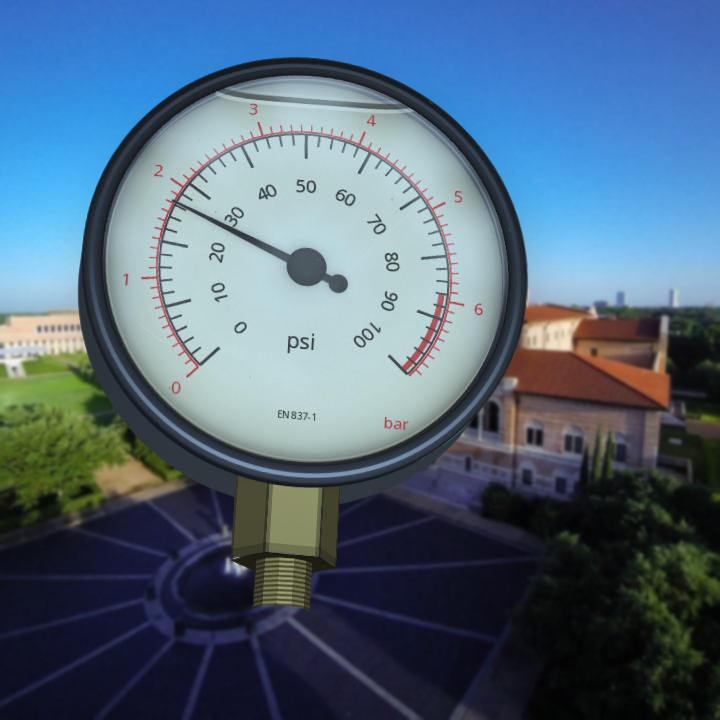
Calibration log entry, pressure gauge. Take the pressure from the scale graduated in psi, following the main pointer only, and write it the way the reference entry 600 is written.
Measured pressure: 26
